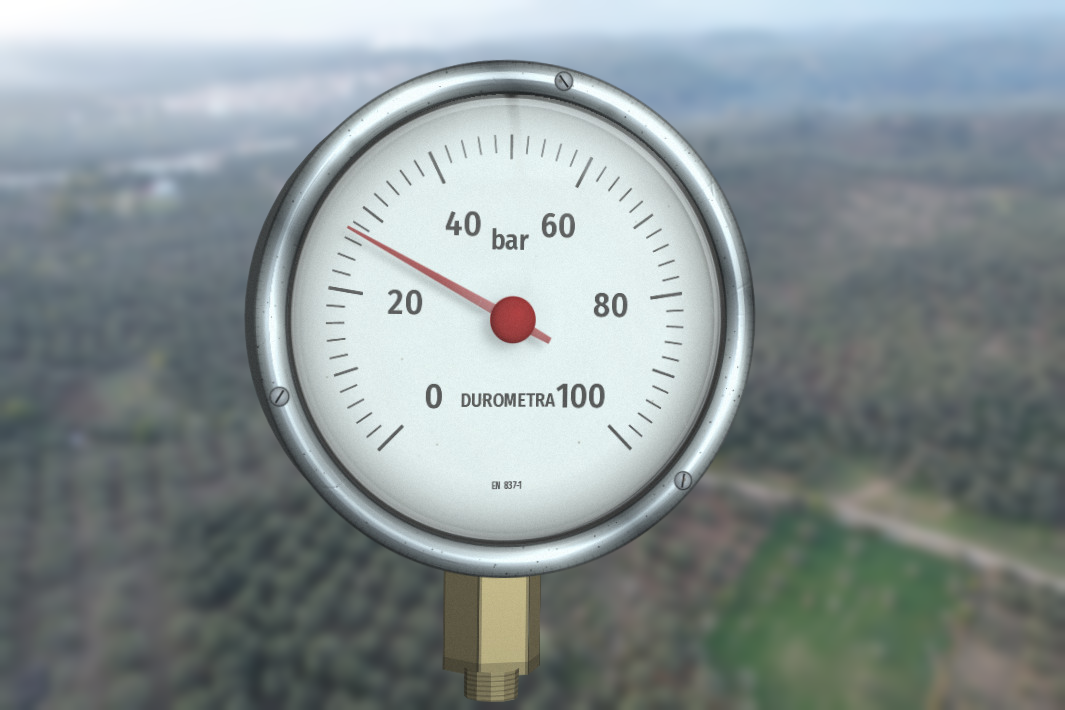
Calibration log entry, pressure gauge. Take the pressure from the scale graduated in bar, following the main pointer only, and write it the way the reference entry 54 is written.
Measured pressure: 27
